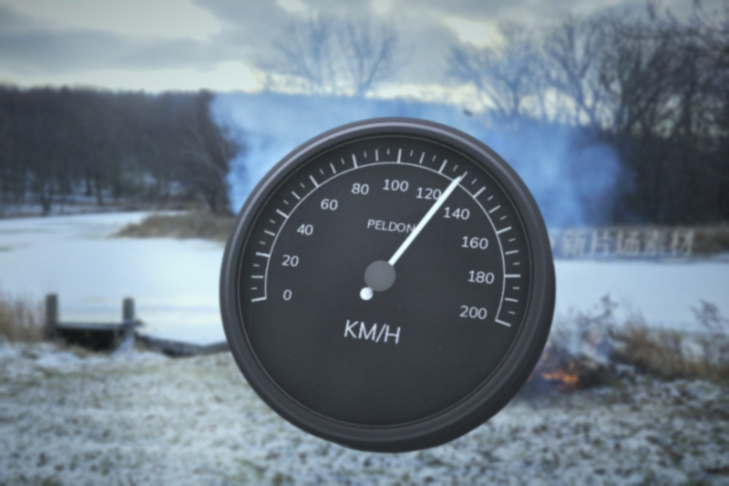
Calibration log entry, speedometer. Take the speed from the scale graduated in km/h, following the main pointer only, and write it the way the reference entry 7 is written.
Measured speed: 130
